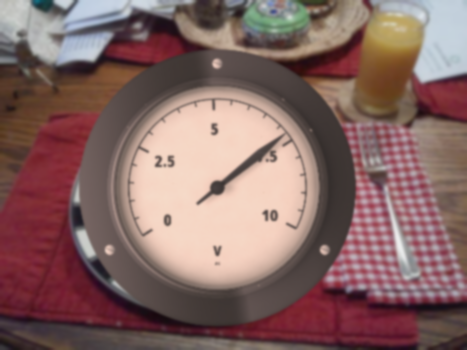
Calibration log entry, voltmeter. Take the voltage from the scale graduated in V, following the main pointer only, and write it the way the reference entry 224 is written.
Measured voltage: 7.25
